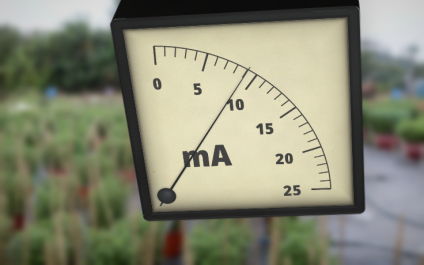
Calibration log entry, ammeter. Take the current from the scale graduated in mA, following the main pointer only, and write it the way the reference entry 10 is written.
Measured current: 9
